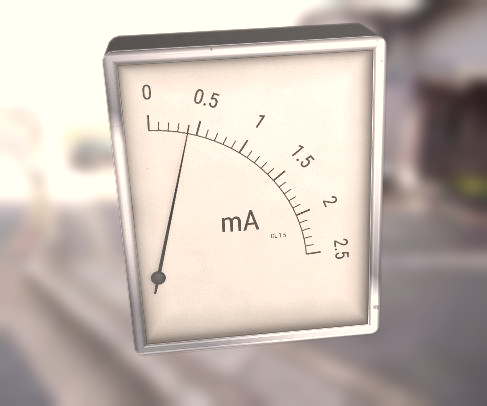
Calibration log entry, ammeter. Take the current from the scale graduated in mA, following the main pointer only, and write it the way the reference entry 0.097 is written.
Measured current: 0.4
